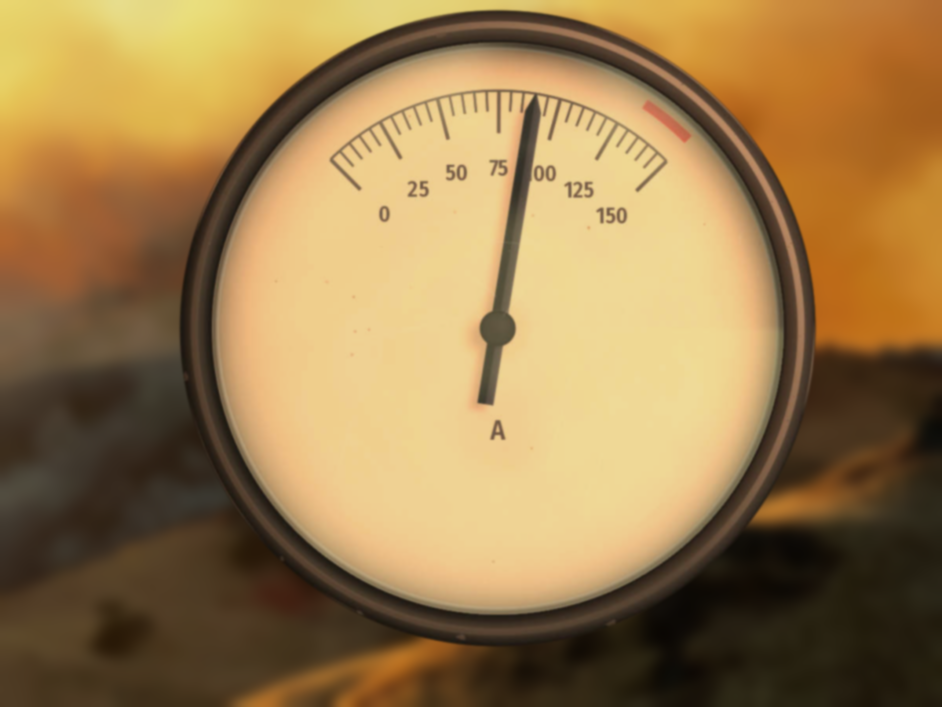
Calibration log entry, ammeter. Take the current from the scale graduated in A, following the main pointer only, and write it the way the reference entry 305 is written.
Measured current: 90
